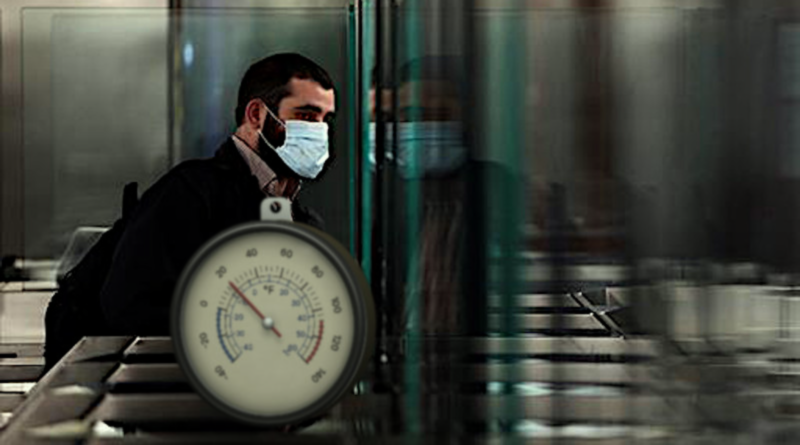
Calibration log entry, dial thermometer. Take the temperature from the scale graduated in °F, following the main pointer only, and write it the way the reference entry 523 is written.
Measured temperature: 20
